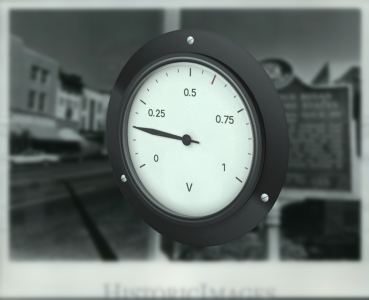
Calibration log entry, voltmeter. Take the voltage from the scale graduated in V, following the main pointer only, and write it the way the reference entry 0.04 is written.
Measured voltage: 0.15
